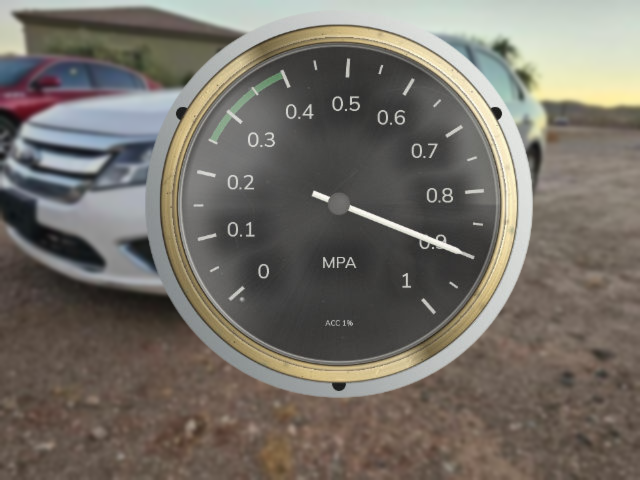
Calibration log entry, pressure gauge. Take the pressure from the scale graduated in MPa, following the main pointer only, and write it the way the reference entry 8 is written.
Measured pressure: 0.9
